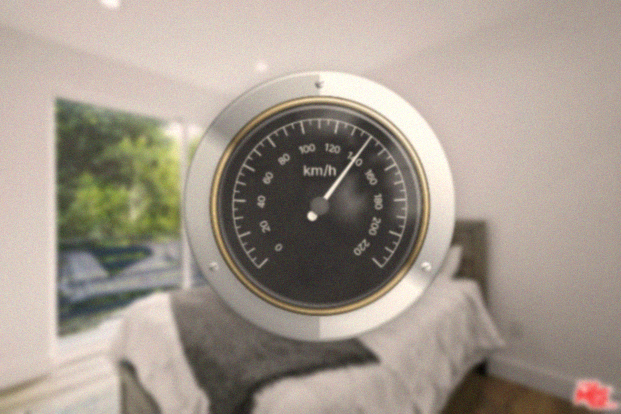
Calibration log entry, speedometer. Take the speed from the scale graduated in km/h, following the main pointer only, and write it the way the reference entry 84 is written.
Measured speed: 140
